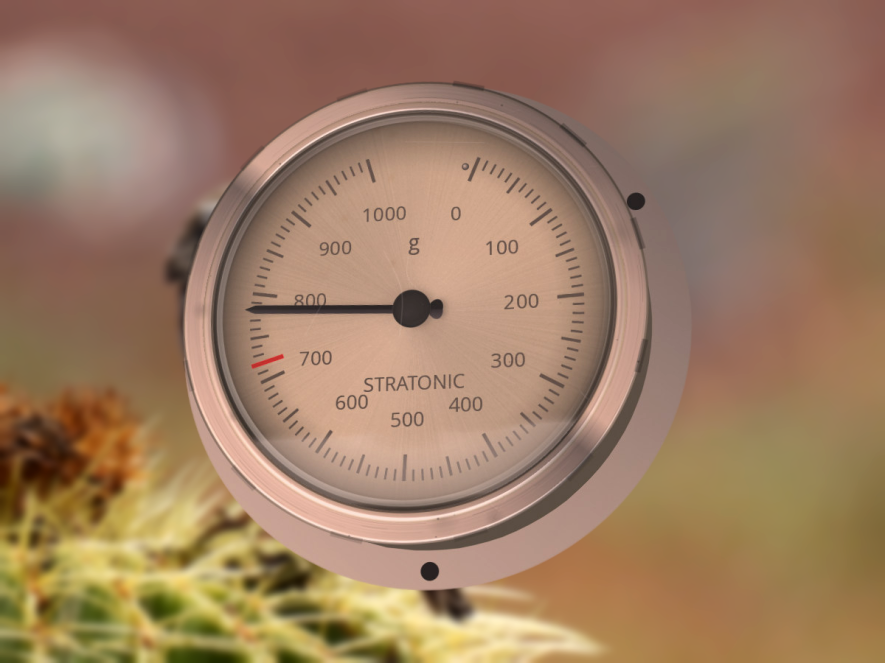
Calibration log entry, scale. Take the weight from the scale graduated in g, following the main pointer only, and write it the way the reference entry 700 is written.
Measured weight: 780
